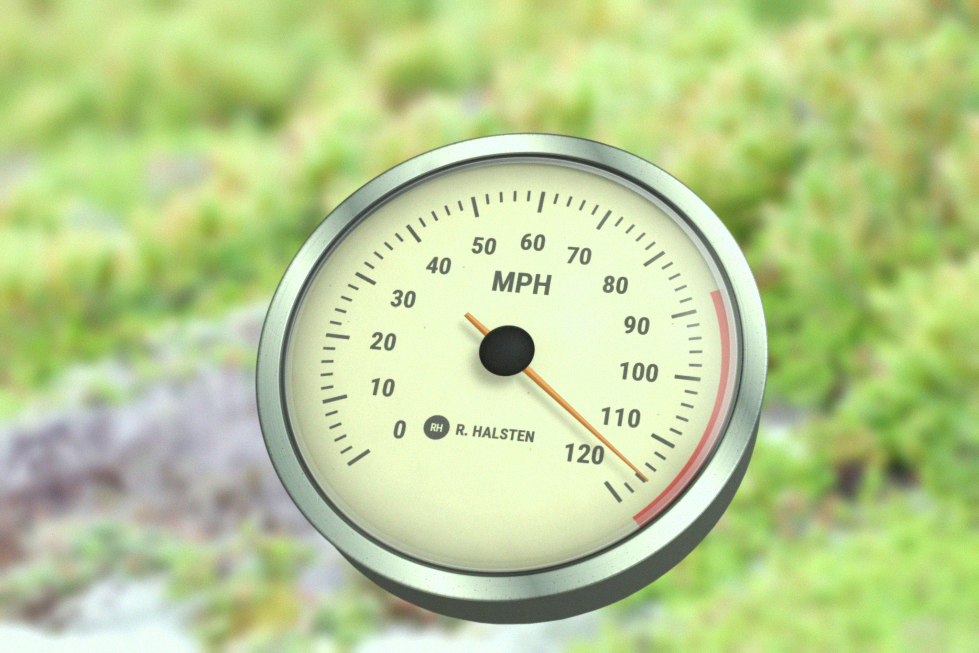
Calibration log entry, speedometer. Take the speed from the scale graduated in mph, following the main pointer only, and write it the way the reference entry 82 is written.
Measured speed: 116
